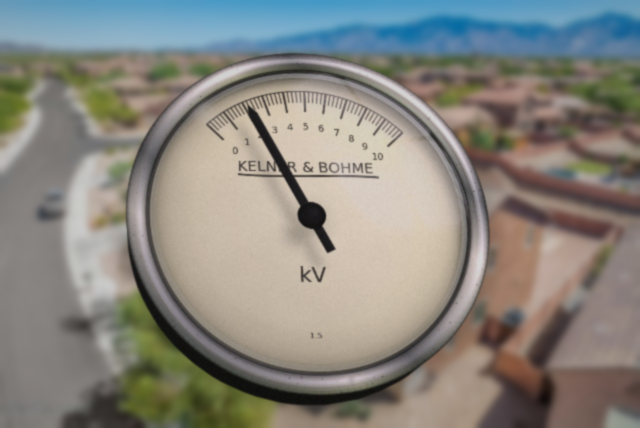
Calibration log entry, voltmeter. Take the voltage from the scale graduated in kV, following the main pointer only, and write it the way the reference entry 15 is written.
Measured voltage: 2
